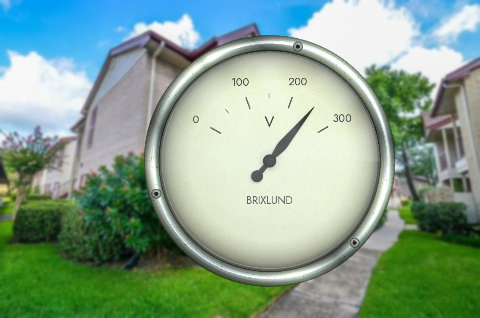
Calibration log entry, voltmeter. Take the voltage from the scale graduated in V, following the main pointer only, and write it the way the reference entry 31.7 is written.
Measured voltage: 250
